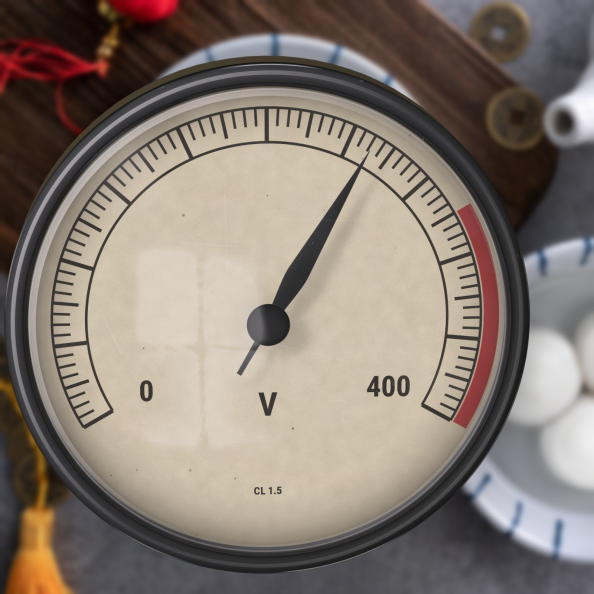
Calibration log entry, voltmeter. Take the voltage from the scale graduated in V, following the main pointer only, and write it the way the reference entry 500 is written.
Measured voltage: 250
